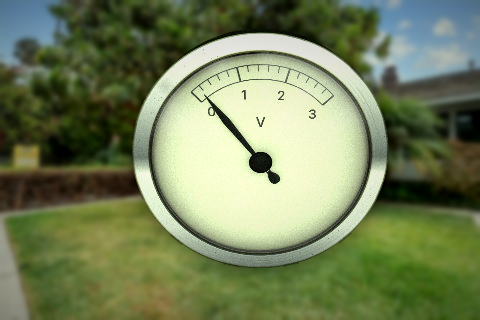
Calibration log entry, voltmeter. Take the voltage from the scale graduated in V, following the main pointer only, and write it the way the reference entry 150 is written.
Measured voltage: 0.2
